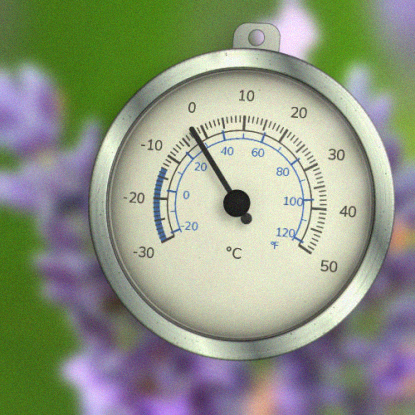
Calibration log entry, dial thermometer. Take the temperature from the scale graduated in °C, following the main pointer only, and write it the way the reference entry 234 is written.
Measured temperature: -2
